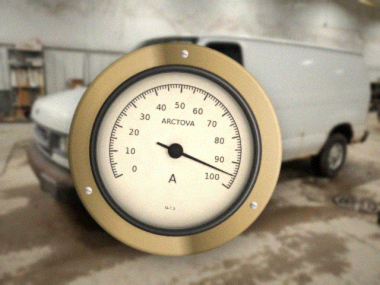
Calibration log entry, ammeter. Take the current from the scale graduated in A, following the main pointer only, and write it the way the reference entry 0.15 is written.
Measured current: 95
